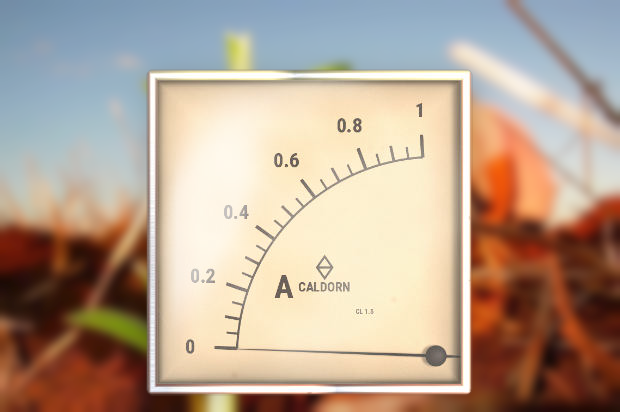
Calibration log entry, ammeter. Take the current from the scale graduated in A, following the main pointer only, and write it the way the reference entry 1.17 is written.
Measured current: 0
